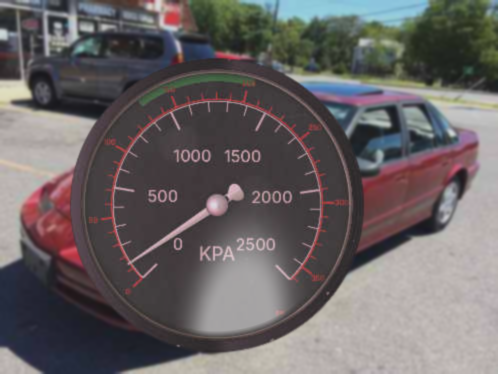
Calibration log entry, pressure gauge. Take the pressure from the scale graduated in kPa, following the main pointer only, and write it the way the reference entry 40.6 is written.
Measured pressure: 100
